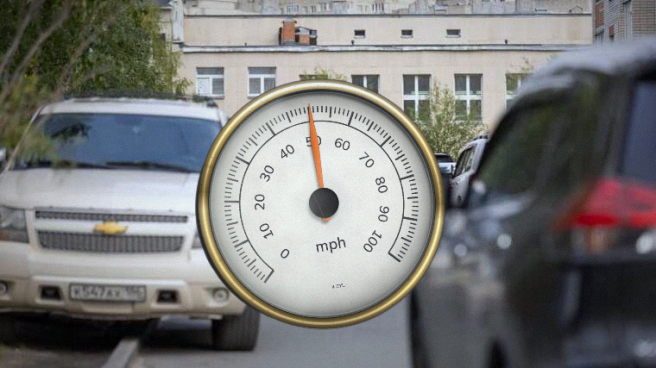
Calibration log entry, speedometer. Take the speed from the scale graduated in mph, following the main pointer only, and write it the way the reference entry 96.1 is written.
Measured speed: 50
